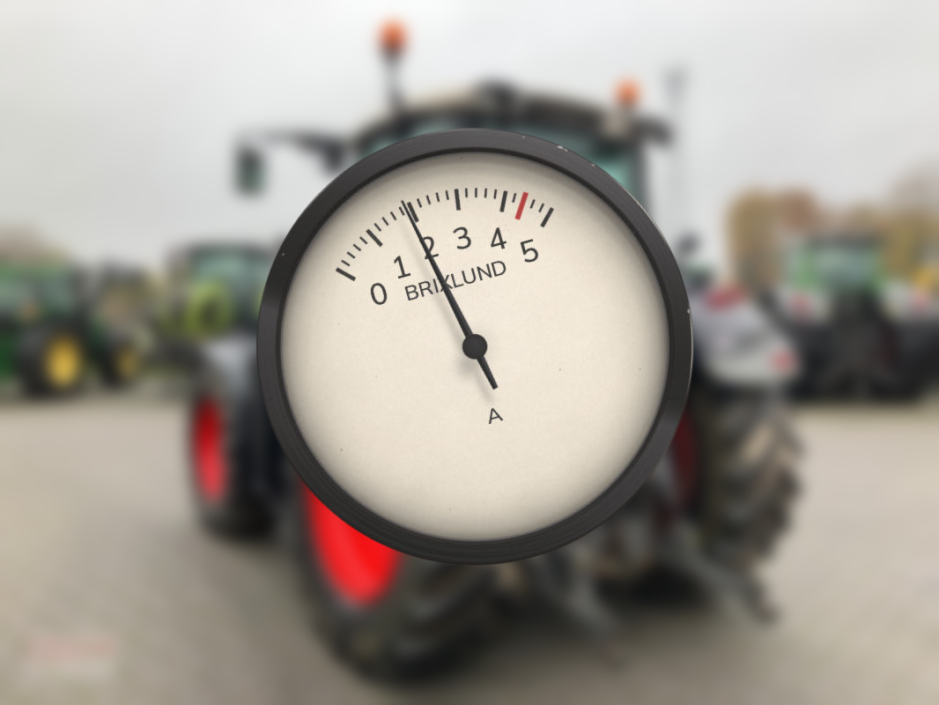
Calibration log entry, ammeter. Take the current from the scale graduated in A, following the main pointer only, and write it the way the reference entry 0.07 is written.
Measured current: 1.9
